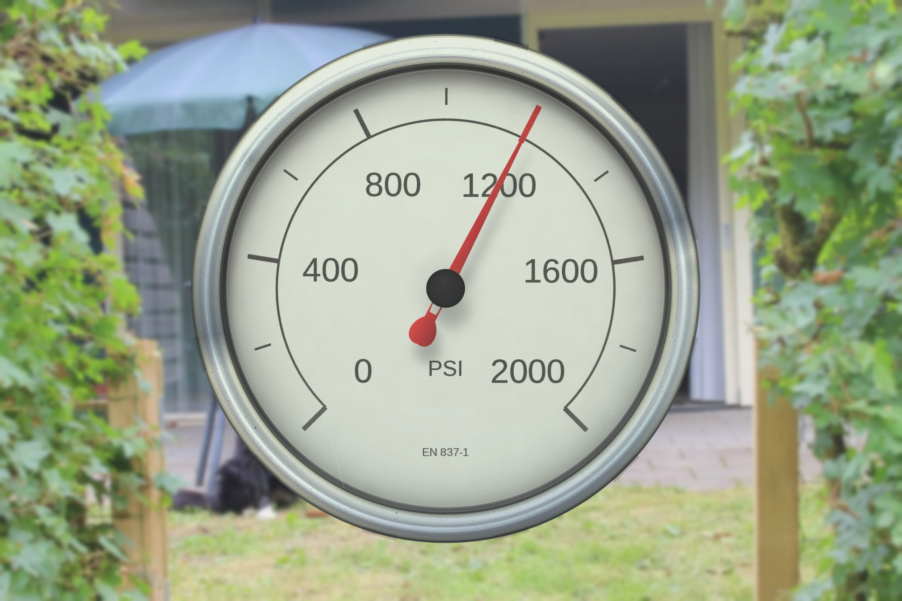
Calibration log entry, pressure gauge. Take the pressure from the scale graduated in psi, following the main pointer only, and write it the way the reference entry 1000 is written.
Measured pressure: 1200
